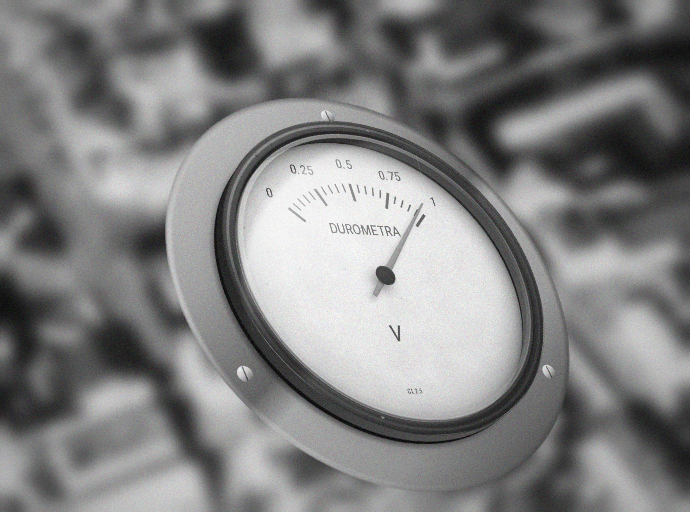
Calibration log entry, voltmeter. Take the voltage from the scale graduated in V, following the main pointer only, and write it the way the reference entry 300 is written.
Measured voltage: 0.95
